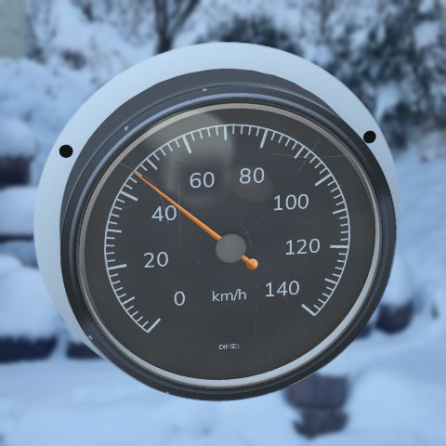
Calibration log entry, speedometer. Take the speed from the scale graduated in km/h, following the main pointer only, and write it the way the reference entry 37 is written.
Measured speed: 46
